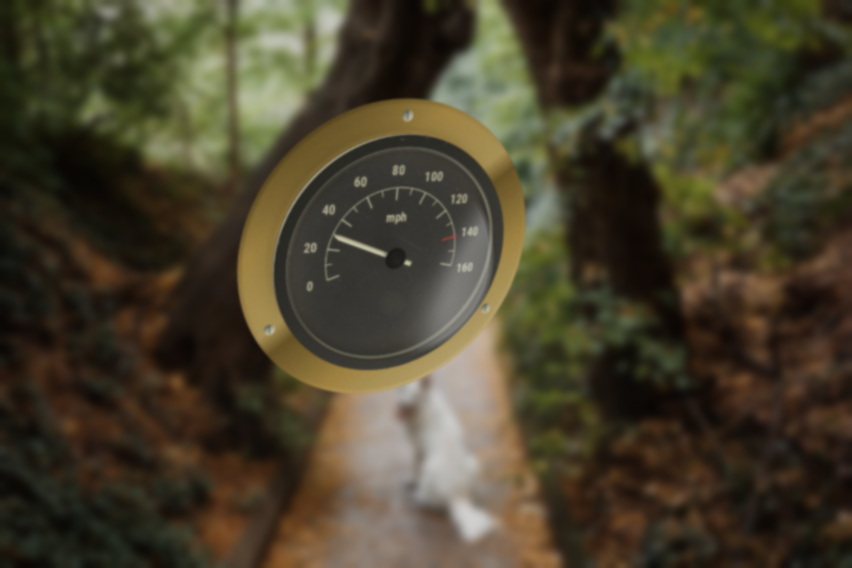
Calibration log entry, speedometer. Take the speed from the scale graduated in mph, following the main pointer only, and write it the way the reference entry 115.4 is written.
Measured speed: 30
